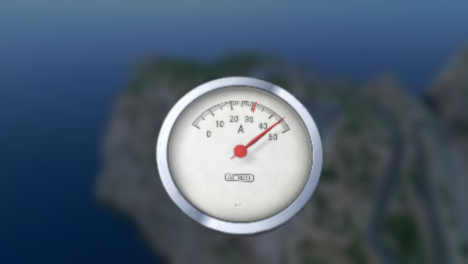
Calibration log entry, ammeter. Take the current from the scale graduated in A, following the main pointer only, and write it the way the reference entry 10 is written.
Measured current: 45
